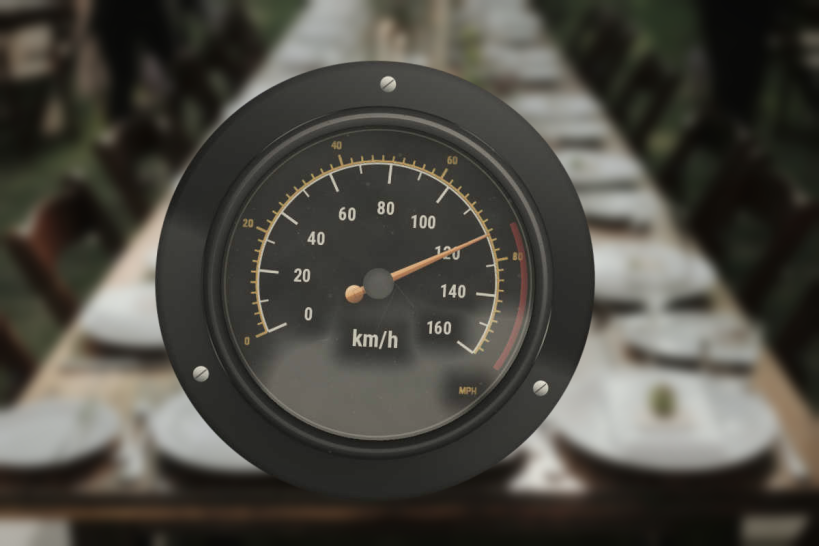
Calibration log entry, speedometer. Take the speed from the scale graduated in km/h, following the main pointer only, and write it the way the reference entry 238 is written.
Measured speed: 120
